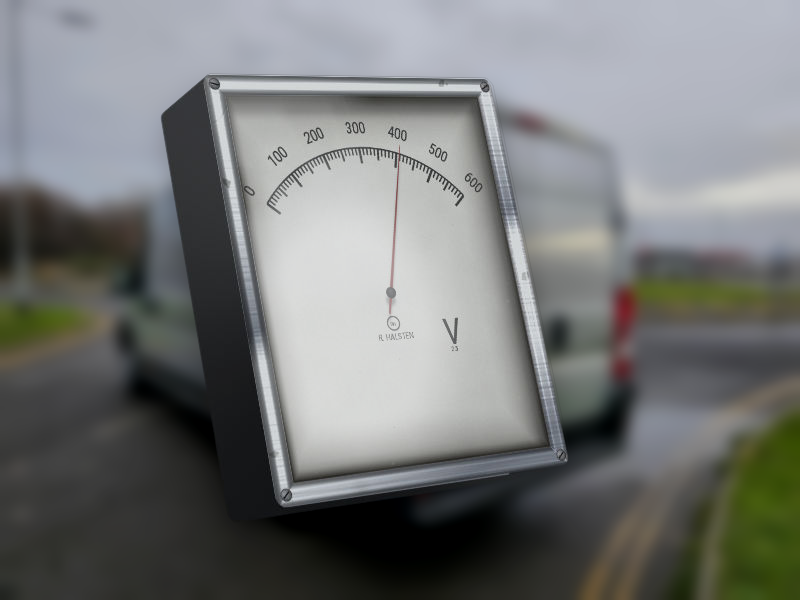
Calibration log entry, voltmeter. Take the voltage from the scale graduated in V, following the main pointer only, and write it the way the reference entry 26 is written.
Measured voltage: 400
